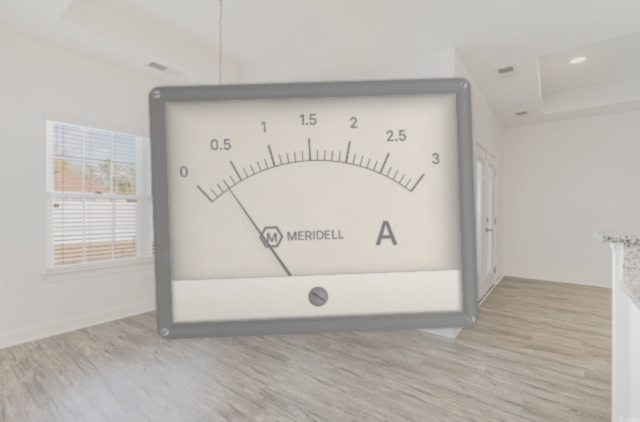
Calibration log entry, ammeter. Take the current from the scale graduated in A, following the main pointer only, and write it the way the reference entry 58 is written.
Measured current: 0.3
